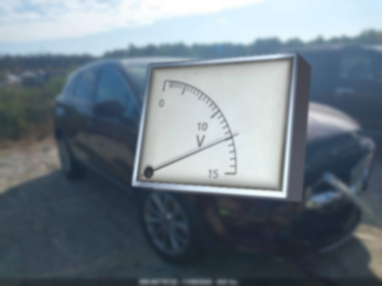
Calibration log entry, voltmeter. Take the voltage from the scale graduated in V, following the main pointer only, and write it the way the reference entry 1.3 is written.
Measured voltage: 12.5
